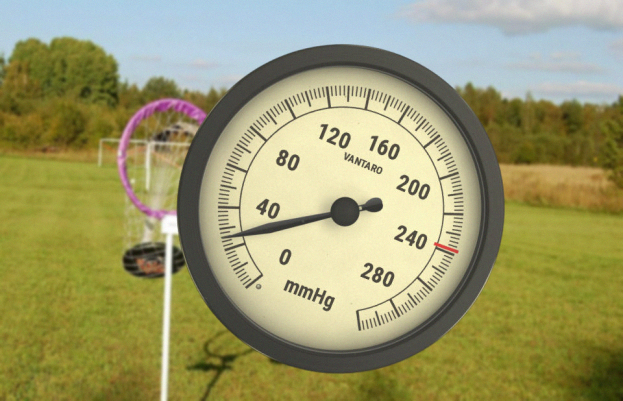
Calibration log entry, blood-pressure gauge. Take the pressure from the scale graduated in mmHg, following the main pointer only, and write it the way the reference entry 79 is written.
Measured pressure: 26
